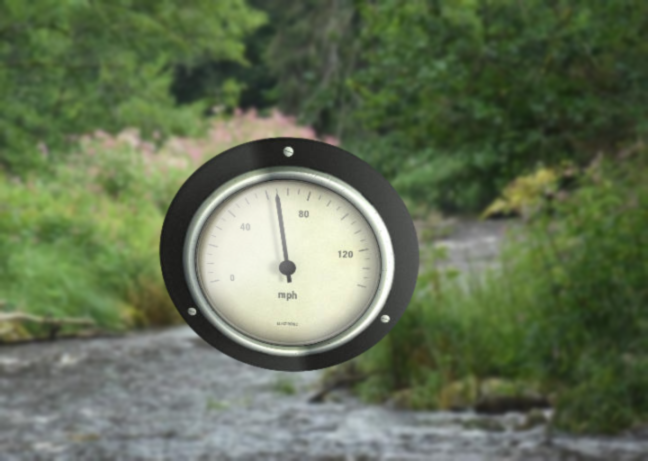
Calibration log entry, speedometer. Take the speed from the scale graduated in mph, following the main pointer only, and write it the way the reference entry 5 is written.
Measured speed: 65
